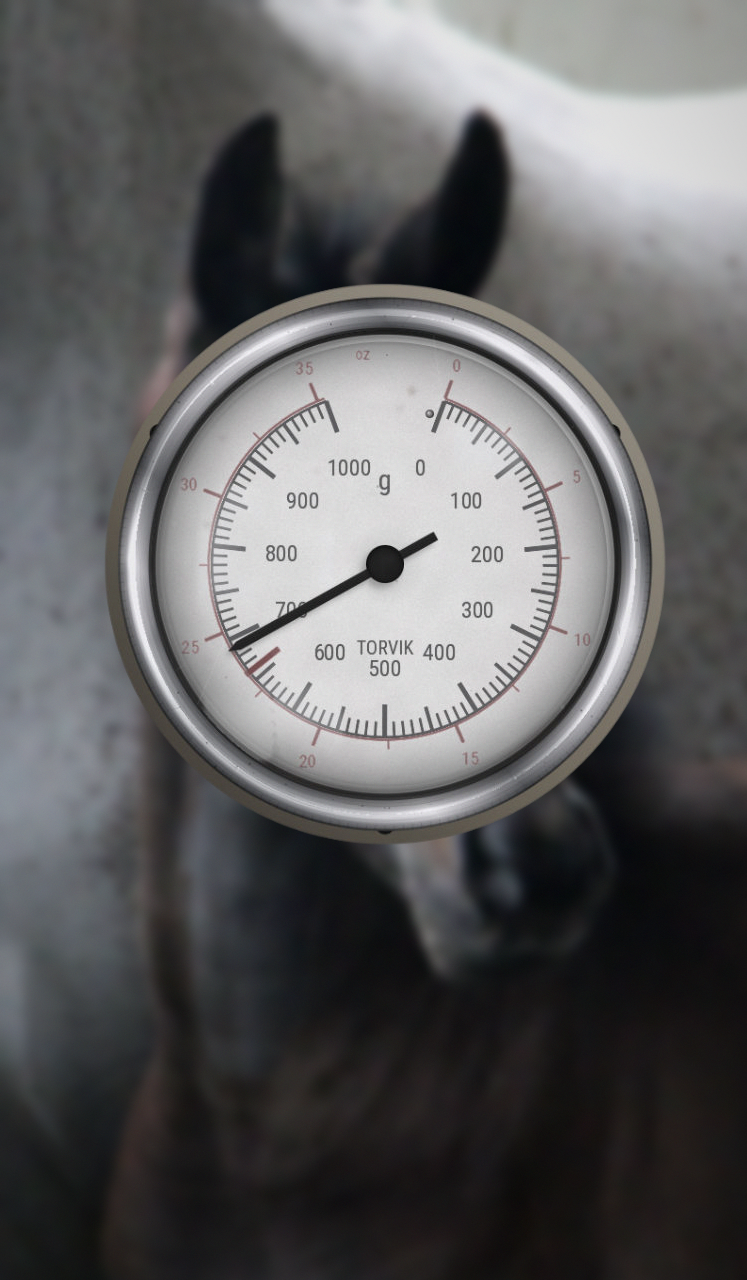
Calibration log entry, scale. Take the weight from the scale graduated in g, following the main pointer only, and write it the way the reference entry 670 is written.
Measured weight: 690
